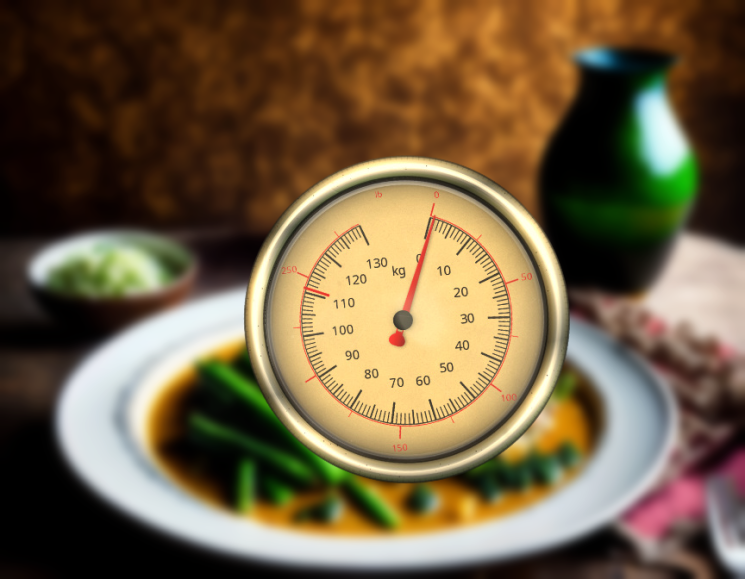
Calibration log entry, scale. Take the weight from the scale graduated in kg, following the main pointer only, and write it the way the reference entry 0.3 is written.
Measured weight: 1
